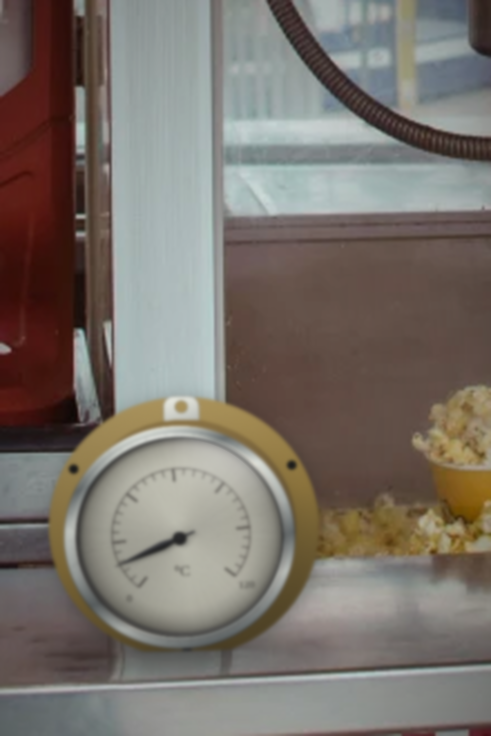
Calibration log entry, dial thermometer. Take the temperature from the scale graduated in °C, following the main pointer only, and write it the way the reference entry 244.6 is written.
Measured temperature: 12
